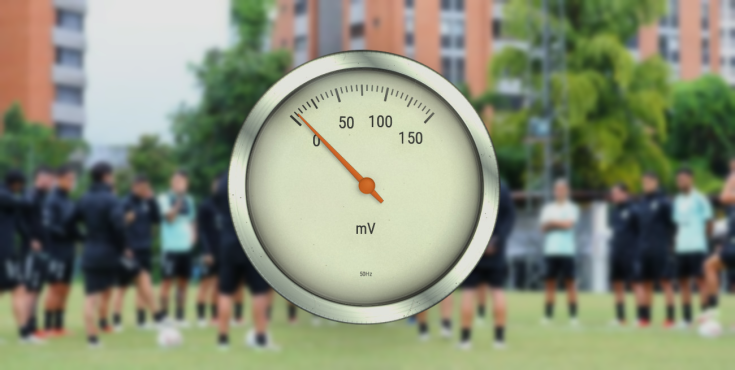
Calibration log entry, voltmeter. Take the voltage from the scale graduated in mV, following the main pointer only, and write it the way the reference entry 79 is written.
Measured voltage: 5
